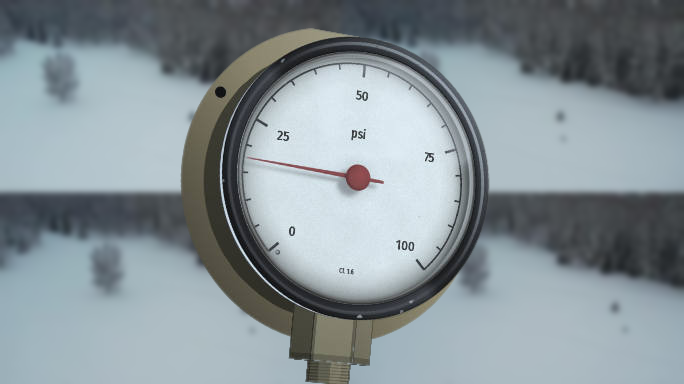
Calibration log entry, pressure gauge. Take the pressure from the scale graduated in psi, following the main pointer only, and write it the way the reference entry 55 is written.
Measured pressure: 17.5
